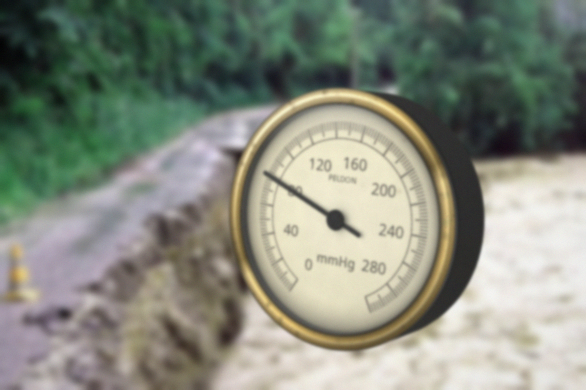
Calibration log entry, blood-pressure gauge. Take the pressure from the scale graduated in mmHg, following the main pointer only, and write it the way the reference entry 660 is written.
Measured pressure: 80
